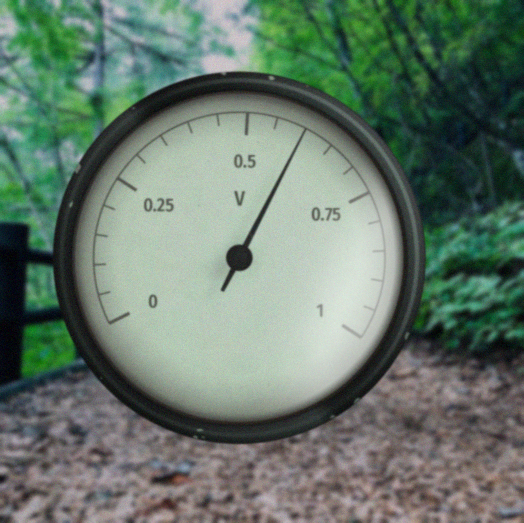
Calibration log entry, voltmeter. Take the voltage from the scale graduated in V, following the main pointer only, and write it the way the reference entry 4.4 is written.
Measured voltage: 0.6
